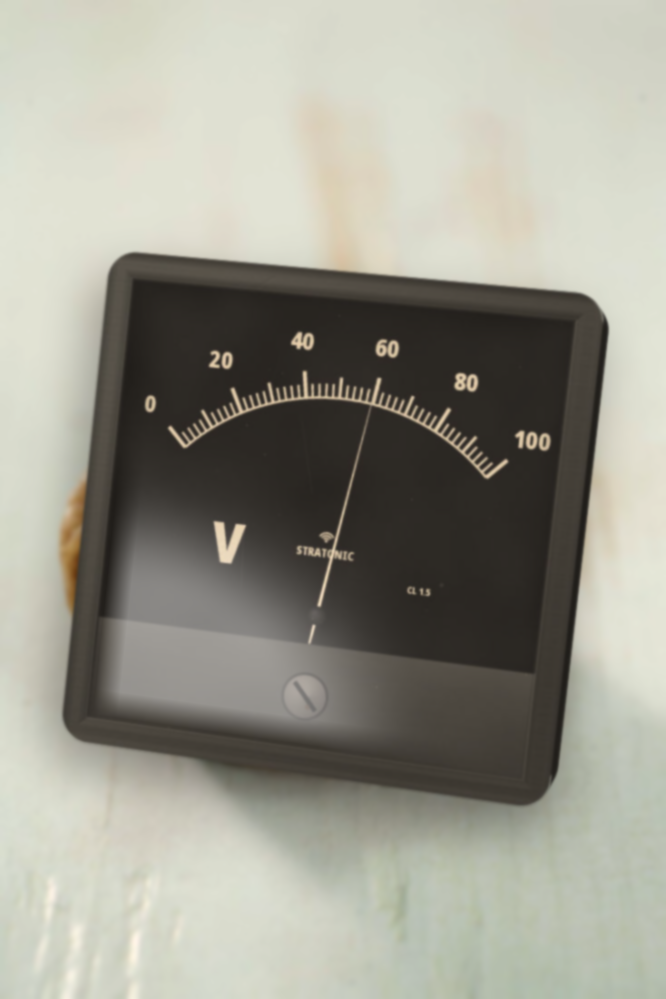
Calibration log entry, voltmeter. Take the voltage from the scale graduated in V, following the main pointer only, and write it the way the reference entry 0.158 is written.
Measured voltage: 60
